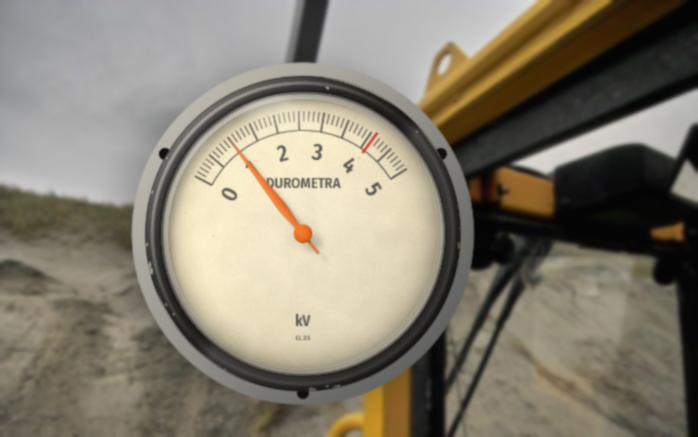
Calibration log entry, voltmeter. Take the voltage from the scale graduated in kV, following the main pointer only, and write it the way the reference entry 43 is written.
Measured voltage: 1
